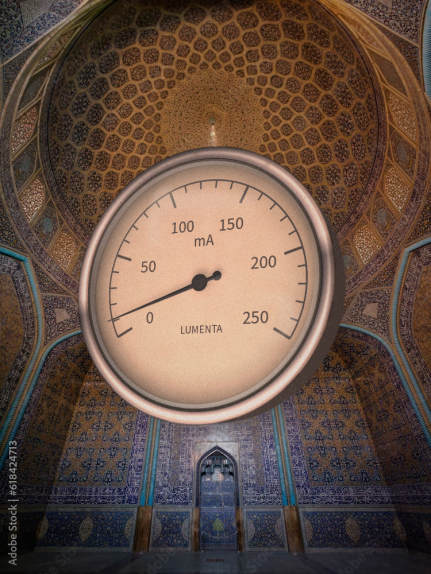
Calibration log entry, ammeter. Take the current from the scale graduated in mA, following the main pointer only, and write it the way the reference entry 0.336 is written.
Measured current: 10
